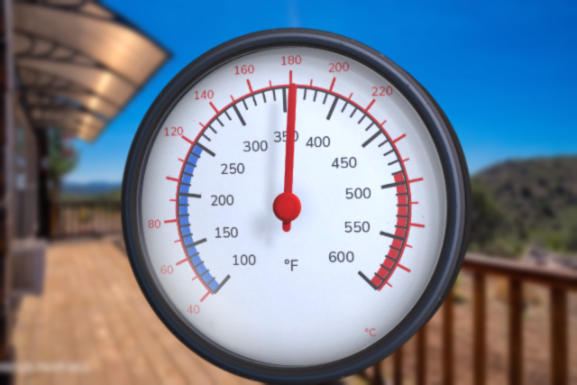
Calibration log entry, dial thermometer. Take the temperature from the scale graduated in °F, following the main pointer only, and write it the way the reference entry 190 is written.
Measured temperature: 360
